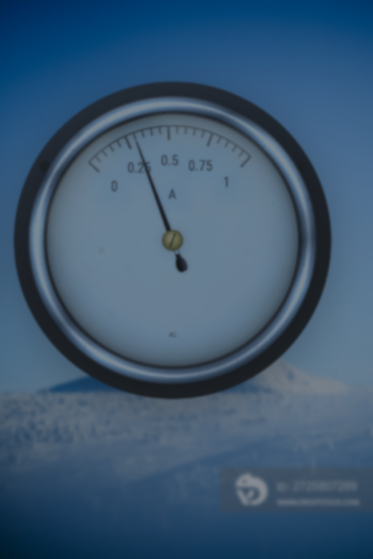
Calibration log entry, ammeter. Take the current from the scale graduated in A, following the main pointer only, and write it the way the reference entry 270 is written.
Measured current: 0.3
